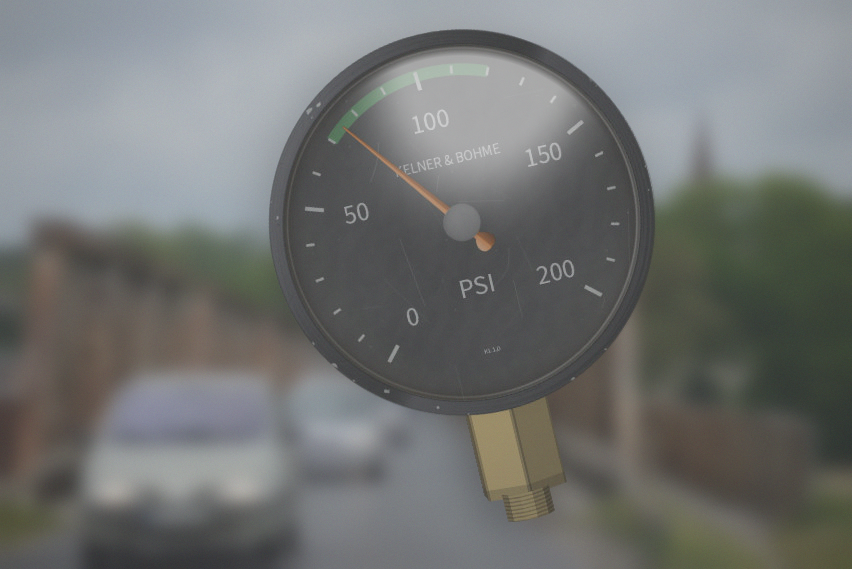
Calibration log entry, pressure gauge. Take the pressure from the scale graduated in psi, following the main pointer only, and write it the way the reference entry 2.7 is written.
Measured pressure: 75
